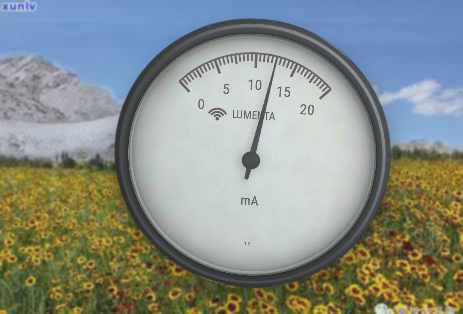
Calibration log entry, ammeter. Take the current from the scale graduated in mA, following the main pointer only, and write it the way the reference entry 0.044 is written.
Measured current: 12.5
